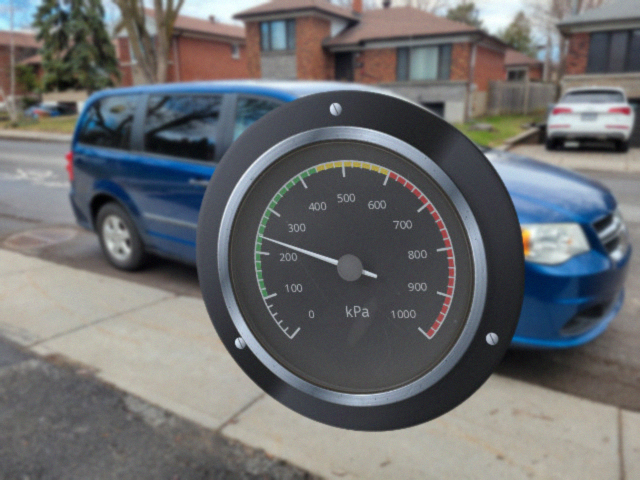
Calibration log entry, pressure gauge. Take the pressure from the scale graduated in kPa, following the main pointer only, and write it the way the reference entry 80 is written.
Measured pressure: 240
